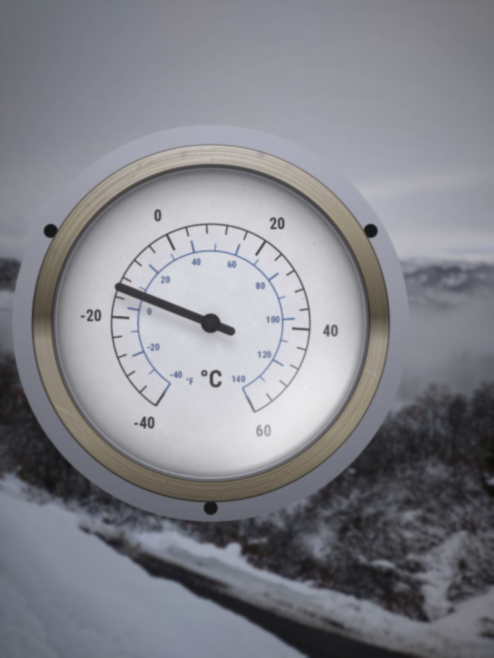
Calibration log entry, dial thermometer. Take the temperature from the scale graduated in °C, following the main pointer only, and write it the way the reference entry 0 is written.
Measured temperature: -14
